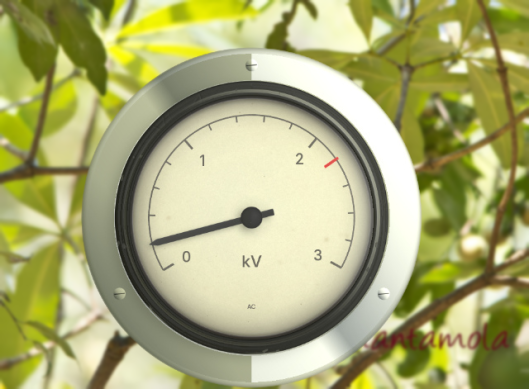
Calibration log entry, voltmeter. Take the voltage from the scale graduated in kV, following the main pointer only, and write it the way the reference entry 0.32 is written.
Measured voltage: 0.2
